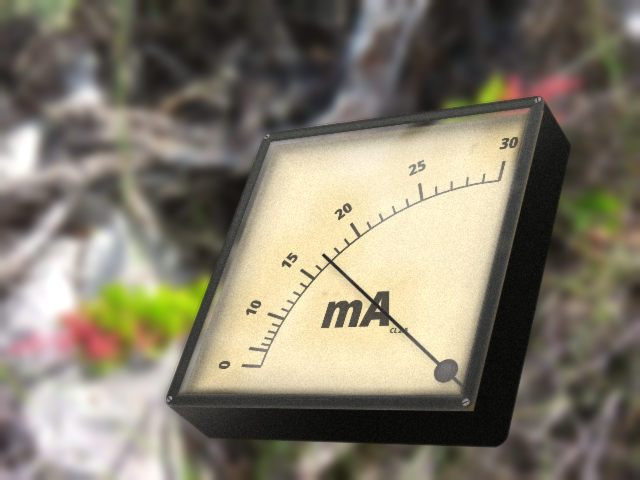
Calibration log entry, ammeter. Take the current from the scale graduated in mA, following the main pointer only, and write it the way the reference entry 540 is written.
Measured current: 17
